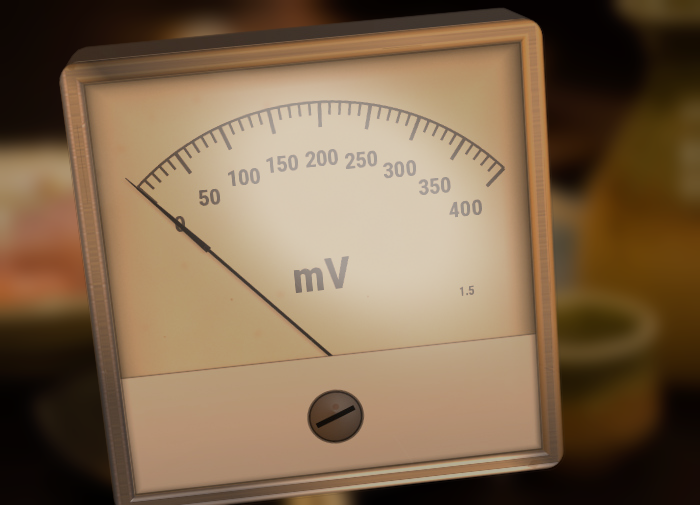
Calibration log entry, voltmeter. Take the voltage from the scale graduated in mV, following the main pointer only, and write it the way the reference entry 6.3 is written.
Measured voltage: 0
